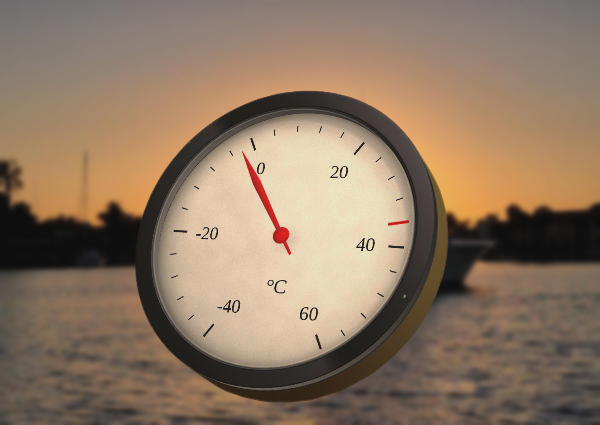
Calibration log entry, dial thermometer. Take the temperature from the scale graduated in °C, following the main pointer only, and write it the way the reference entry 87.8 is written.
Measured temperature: -2
